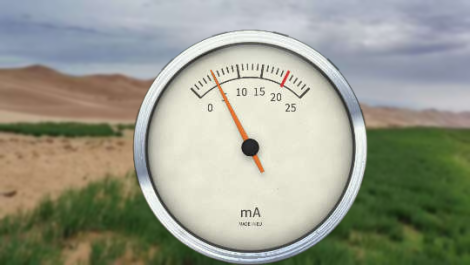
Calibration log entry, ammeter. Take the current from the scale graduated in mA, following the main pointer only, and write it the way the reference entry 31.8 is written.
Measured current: 5
